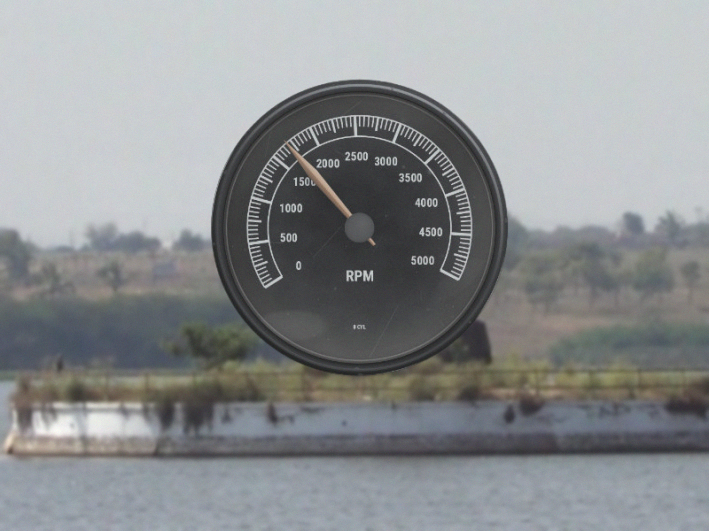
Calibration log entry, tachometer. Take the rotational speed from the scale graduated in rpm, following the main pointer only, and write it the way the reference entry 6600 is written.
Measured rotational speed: 1700
